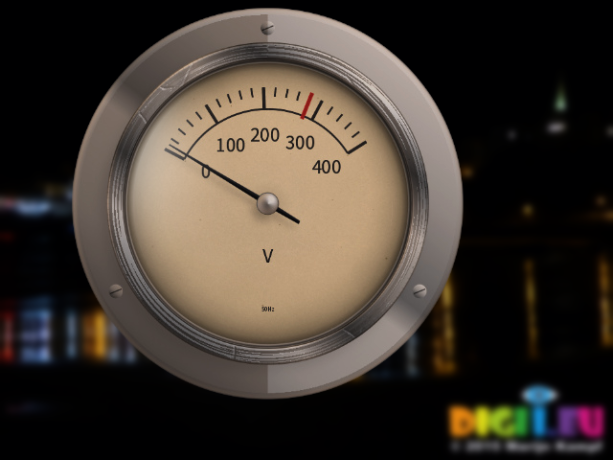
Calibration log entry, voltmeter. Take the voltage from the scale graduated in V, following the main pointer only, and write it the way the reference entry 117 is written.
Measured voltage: 10
